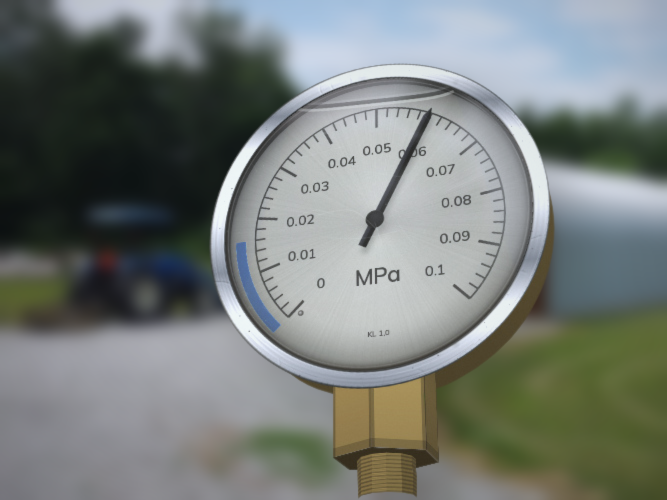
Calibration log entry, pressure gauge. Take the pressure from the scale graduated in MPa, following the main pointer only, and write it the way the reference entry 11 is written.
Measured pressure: 0.06
